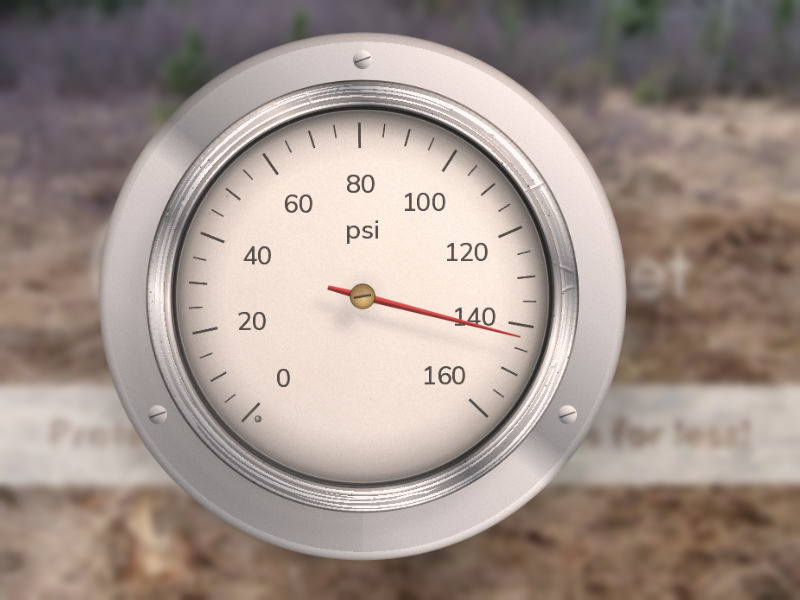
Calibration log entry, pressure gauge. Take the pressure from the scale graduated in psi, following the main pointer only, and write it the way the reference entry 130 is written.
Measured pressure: 142.5
